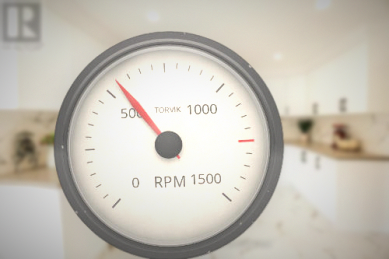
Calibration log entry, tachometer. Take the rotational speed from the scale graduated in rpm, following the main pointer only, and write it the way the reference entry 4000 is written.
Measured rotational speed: 550
